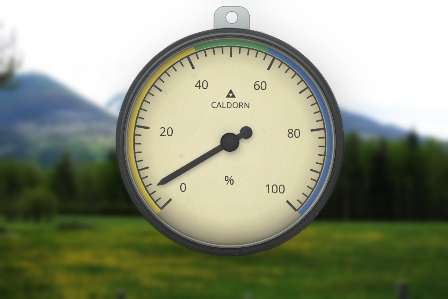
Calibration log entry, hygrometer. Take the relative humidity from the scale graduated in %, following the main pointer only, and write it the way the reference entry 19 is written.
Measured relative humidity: 5
